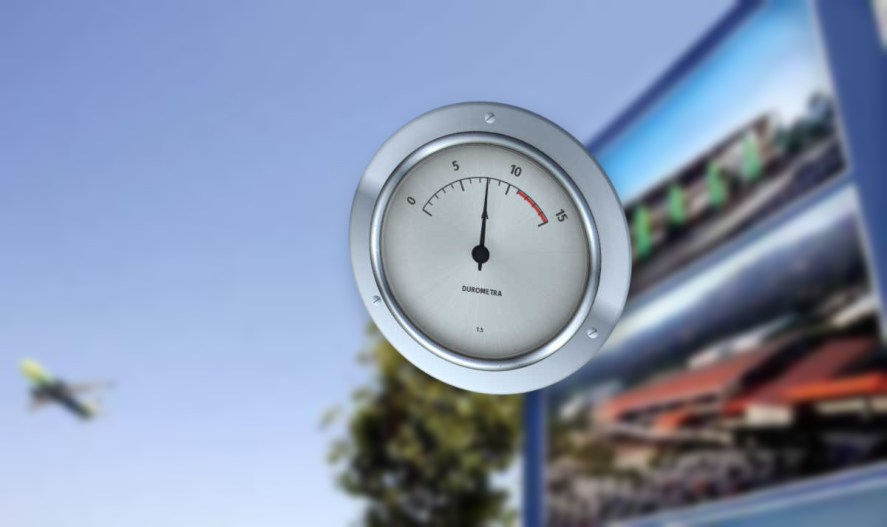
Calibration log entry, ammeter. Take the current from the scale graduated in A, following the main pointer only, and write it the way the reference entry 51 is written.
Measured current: 8
